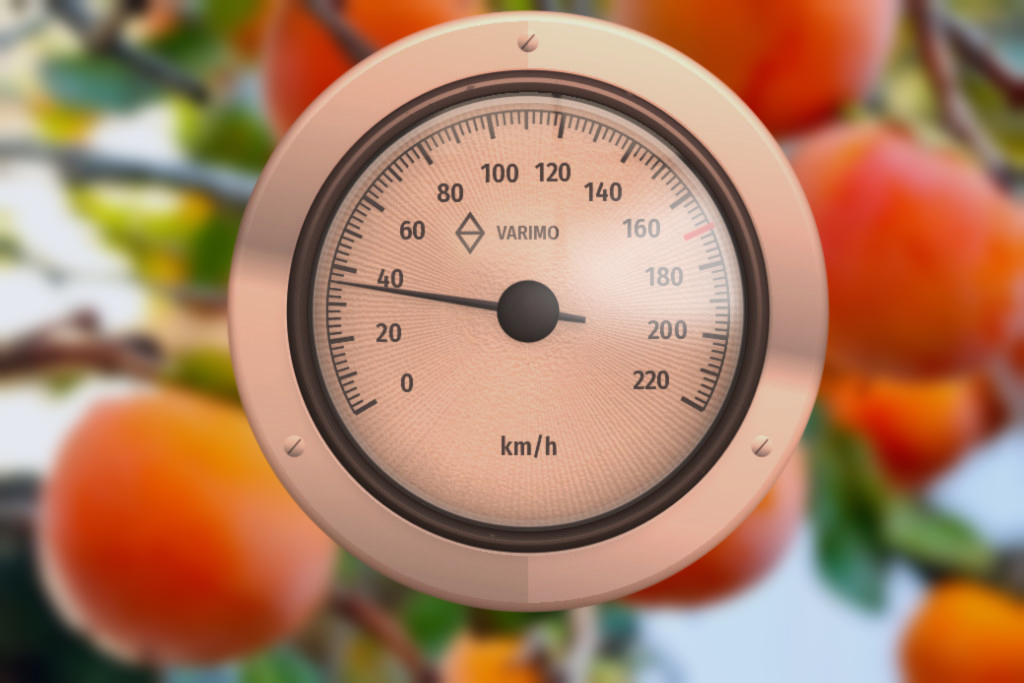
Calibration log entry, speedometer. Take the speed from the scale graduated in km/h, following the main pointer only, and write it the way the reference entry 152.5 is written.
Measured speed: 36
